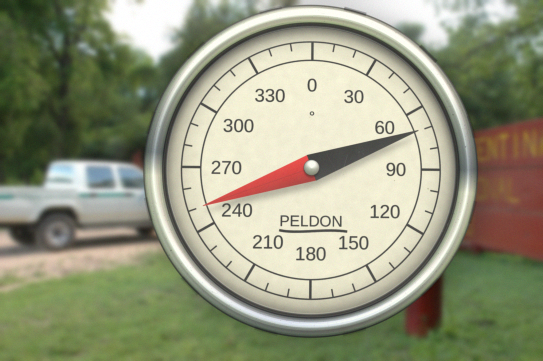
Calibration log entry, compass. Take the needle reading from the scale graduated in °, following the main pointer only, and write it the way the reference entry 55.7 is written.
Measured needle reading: 250
